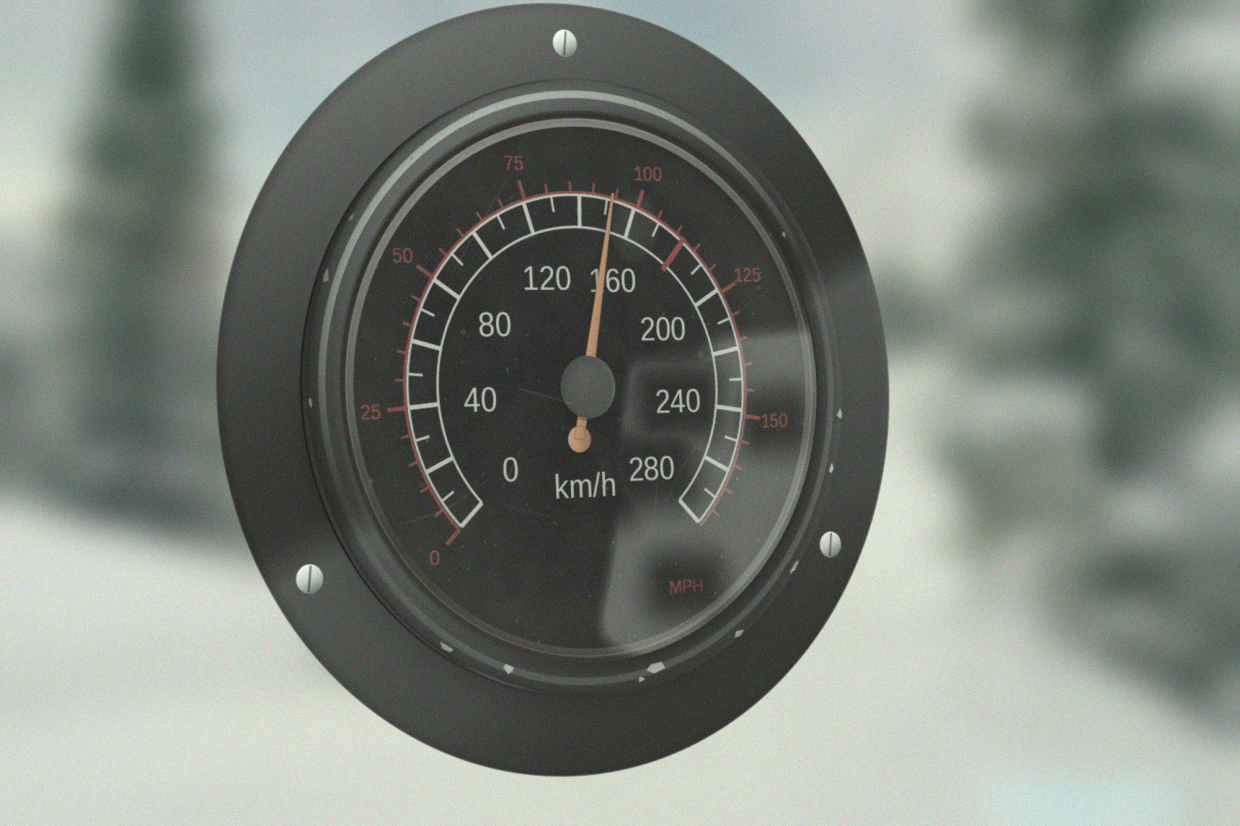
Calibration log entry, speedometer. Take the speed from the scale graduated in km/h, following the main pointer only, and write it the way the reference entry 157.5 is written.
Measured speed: 150
